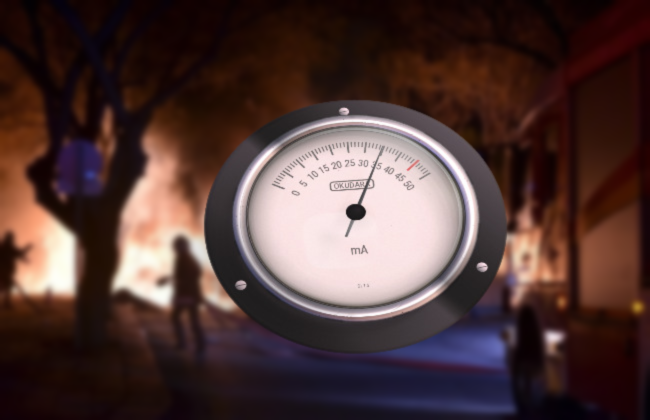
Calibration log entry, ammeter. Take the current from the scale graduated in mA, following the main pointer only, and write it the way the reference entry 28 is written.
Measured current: 35
